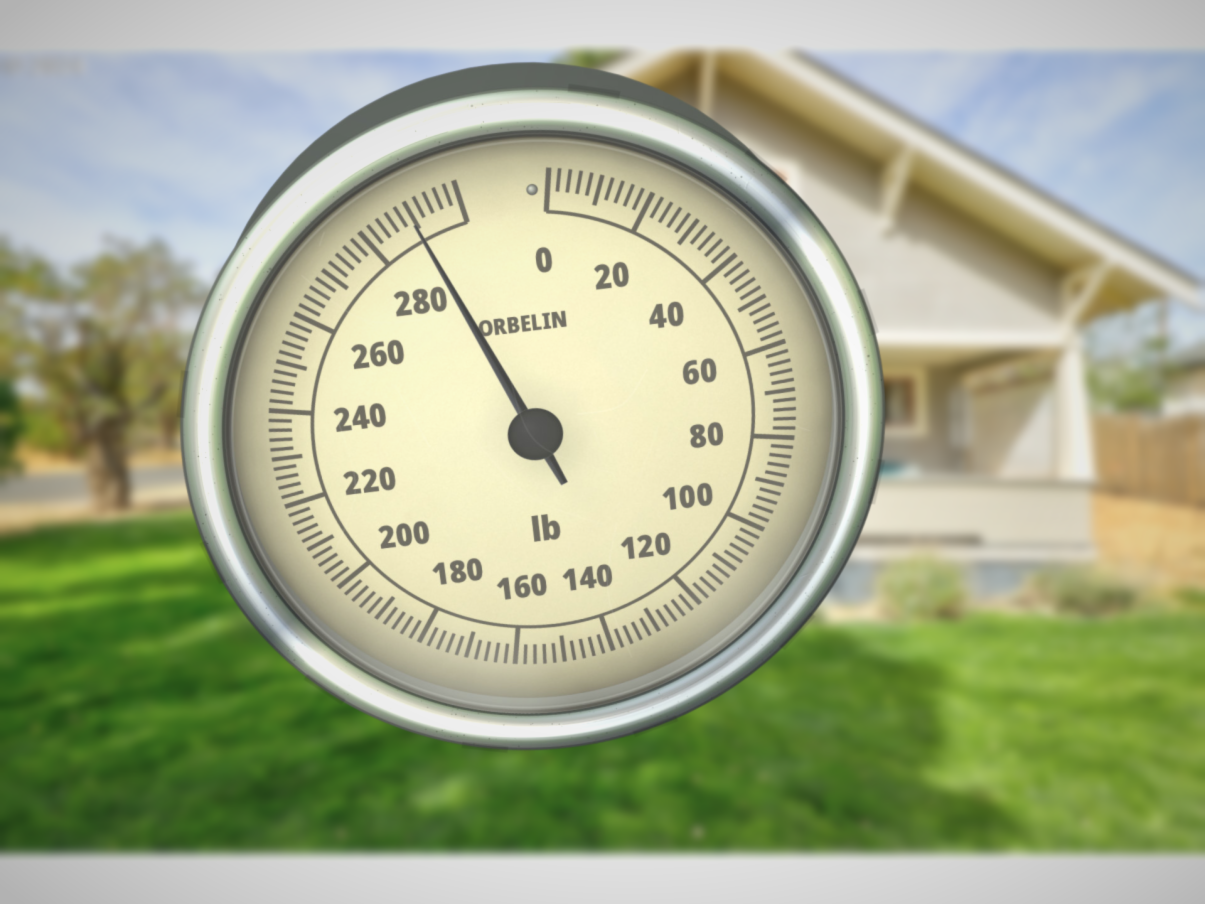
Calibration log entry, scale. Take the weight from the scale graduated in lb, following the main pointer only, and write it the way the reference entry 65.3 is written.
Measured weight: 290
